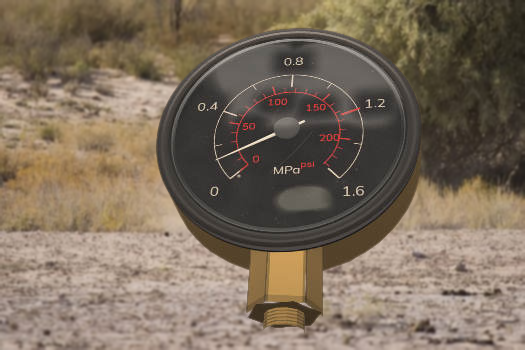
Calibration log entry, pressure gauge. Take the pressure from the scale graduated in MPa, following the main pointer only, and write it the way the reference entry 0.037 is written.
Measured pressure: 0.1
